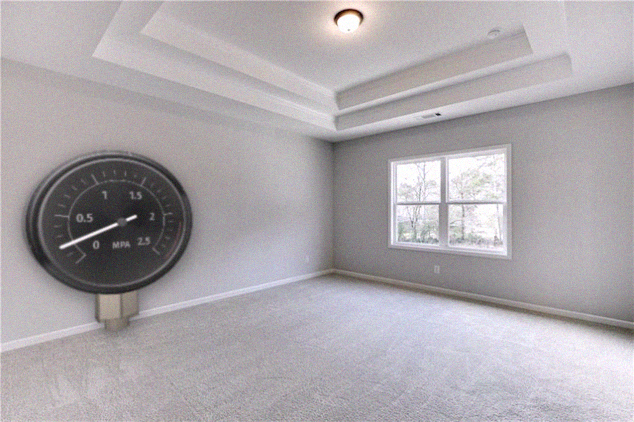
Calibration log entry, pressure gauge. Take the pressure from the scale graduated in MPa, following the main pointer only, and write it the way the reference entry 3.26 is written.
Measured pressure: 0.2
